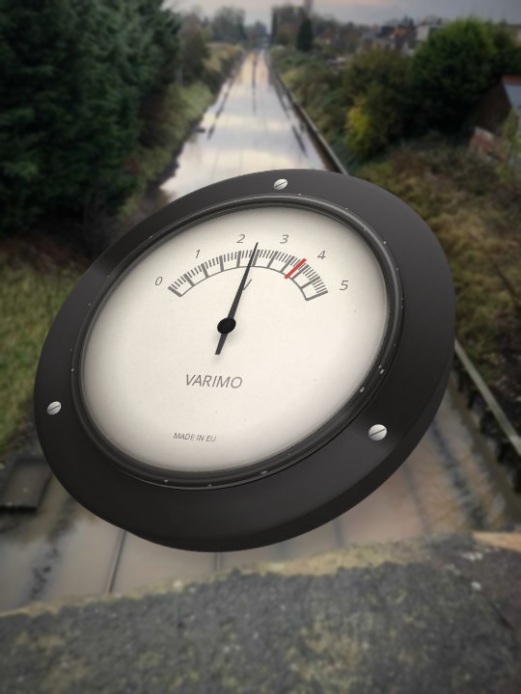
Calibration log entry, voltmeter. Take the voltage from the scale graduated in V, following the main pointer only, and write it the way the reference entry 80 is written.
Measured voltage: 2.5
